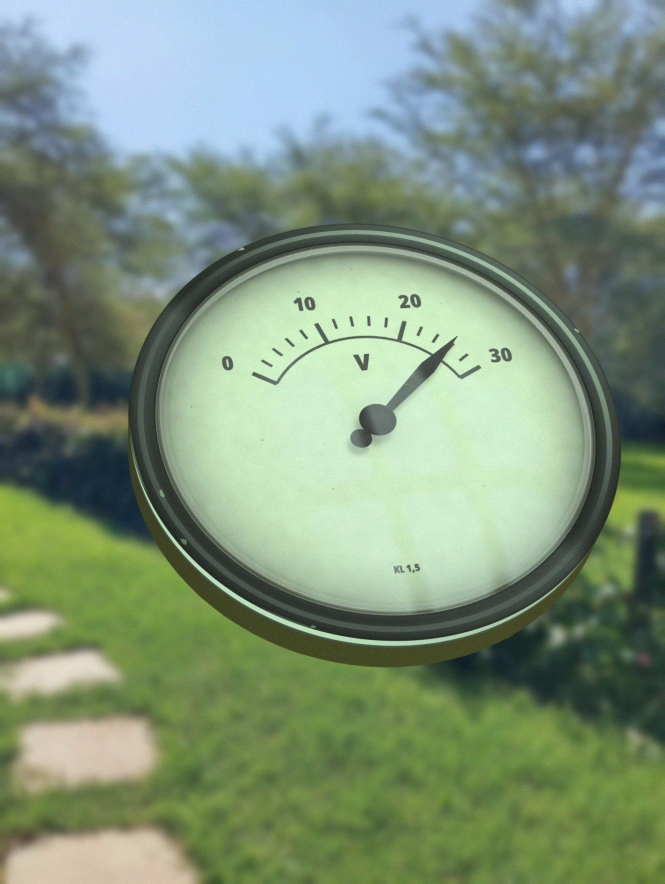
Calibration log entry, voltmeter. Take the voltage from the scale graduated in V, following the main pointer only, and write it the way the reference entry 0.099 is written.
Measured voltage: 26
